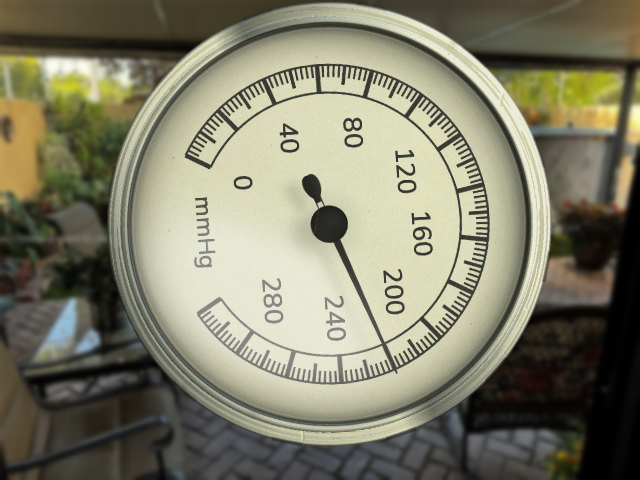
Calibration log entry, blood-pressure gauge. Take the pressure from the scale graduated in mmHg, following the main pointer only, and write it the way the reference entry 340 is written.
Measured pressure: 220
